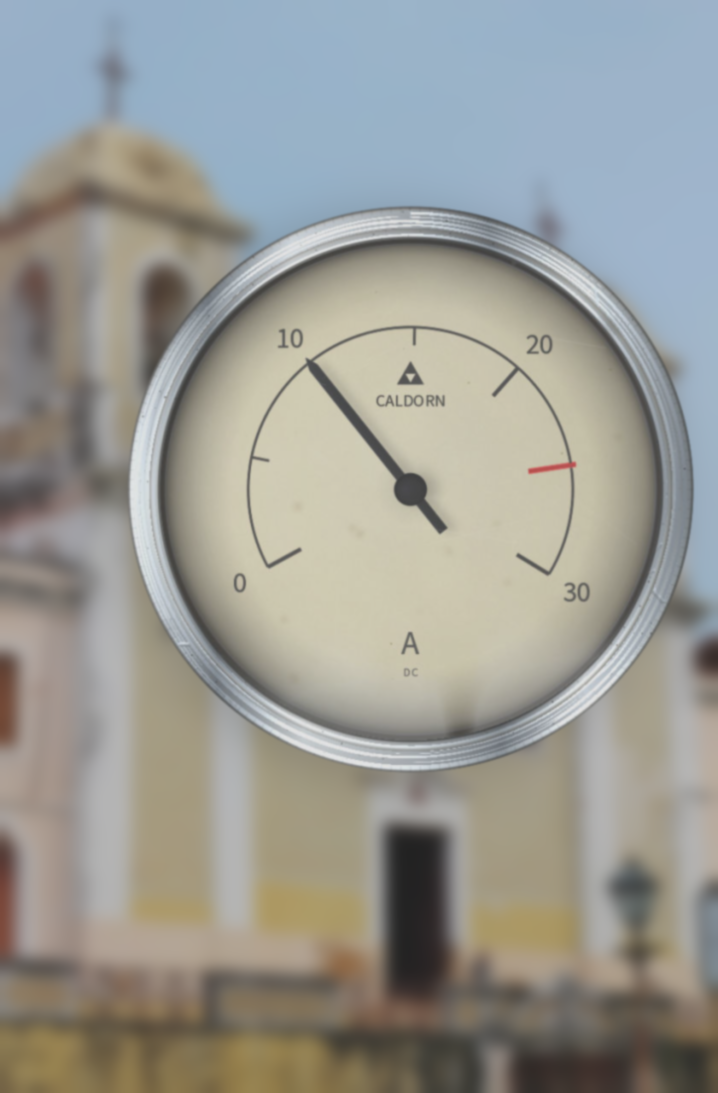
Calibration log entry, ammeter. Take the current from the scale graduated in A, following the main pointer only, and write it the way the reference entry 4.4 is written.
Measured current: 10
